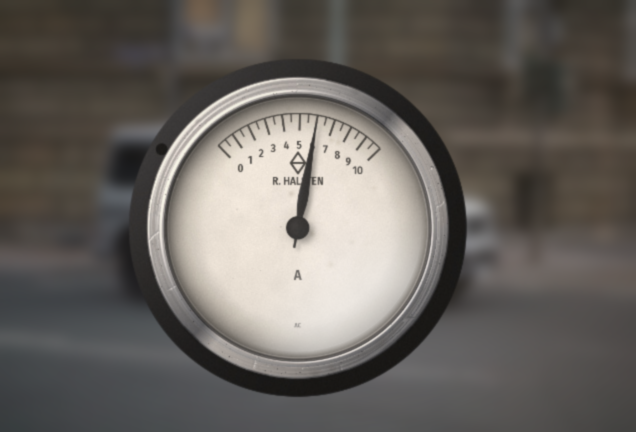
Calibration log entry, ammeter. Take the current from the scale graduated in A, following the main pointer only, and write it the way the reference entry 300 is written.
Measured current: 6
